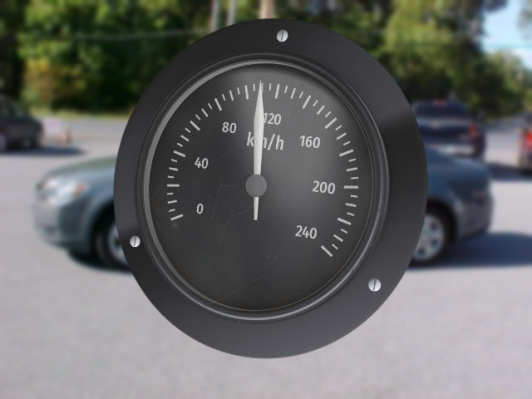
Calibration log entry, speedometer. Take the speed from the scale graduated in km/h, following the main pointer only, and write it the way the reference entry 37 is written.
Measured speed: 110
